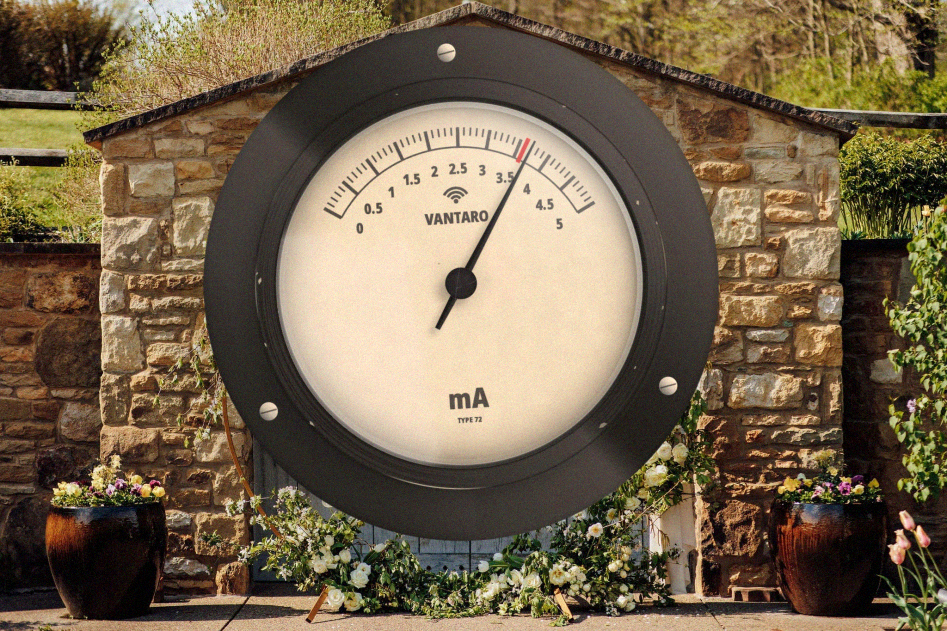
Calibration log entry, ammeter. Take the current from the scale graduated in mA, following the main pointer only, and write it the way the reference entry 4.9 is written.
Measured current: 3.7
